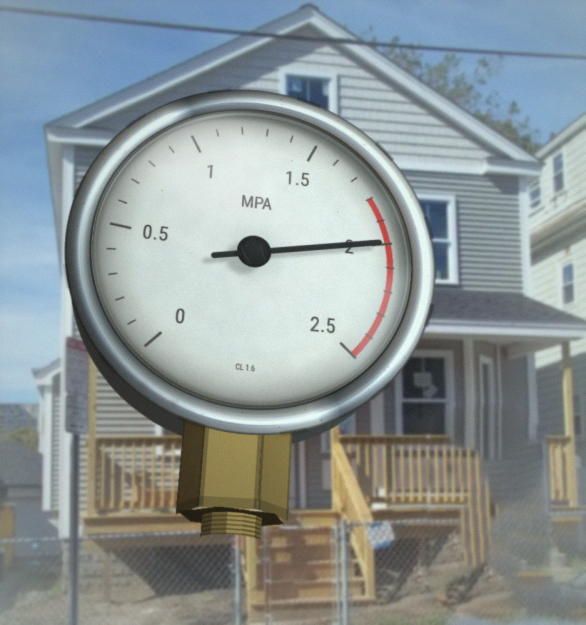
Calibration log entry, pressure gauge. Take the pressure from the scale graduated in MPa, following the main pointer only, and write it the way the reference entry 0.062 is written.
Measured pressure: 2
